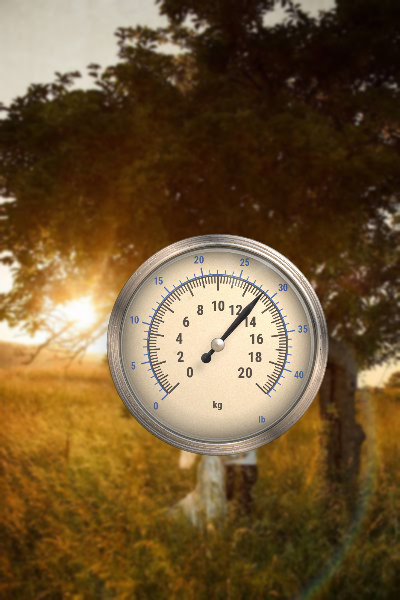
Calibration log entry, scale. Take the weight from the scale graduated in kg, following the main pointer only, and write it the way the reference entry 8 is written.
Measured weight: 13
